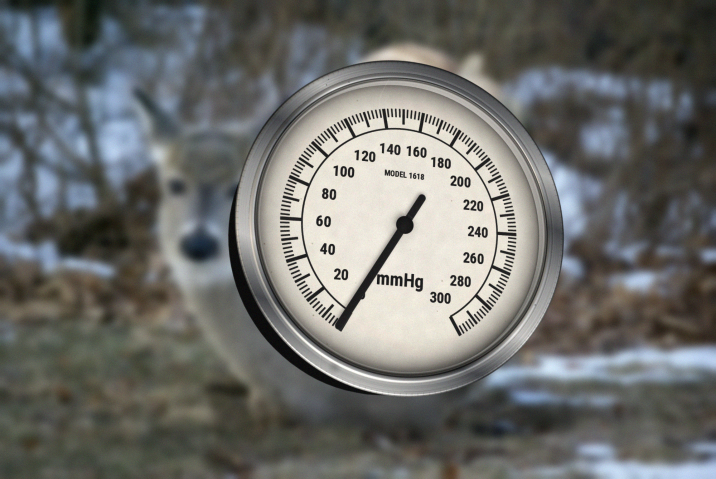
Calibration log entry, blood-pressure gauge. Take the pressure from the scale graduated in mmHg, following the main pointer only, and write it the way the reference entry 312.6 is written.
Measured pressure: 2
